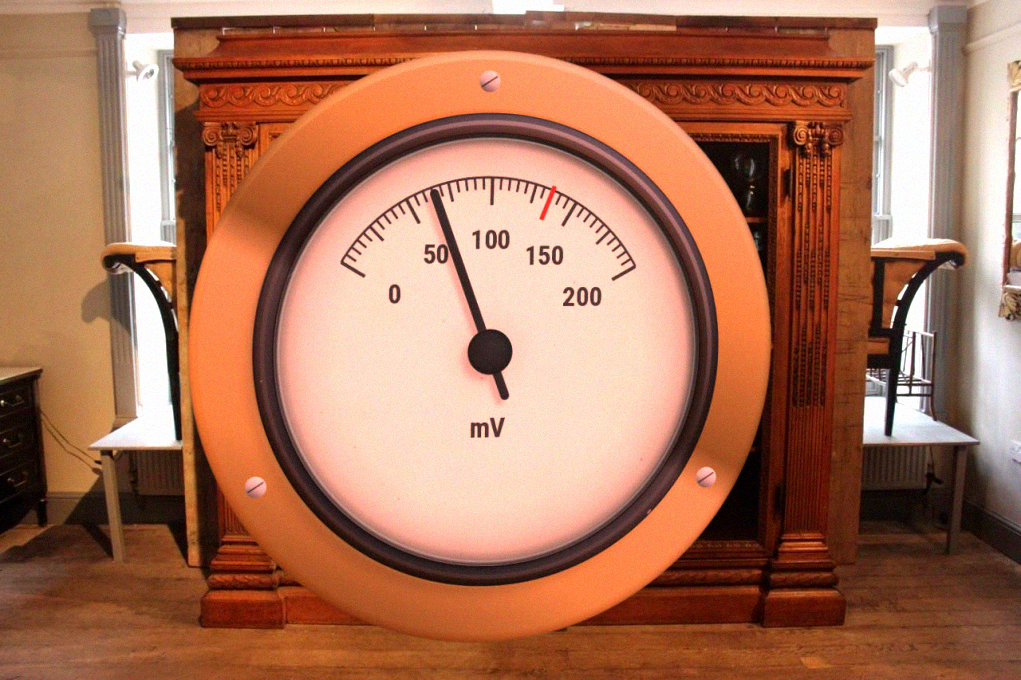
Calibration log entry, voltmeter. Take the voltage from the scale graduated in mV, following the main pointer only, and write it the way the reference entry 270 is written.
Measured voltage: 65
